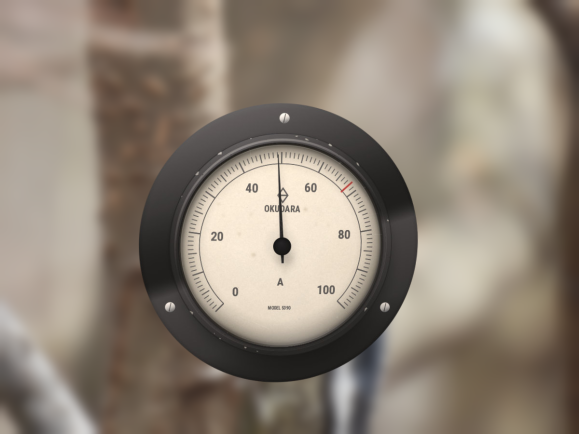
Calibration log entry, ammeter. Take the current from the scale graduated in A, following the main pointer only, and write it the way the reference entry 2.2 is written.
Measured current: 49
